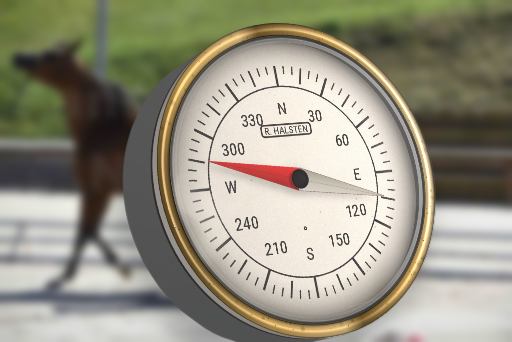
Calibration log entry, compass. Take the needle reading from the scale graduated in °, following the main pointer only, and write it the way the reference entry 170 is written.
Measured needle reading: 285
